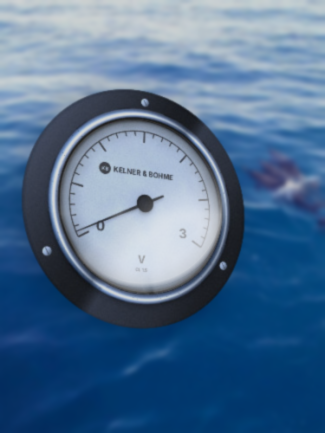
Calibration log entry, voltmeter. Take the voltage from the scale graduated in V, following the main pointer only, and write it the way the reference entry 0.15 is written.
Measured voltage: 0.05
